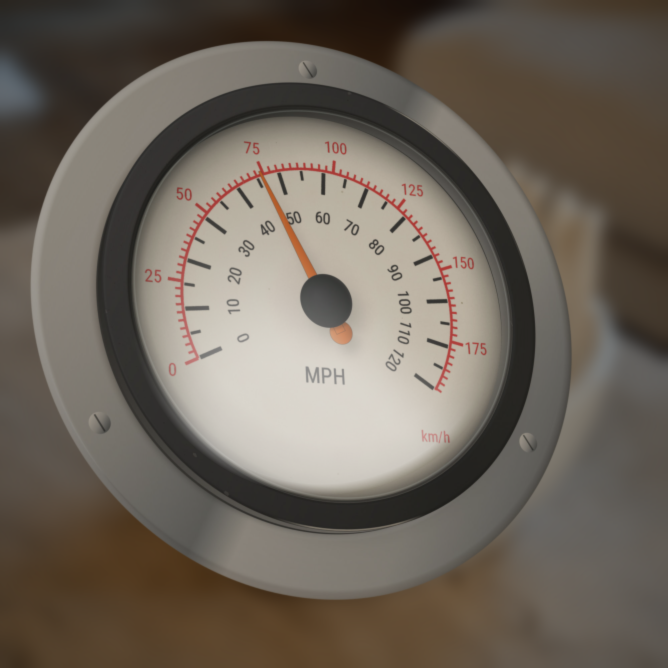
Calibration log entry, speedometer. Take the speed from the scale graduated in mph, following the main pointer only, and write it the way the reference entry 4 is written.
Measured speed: 45
